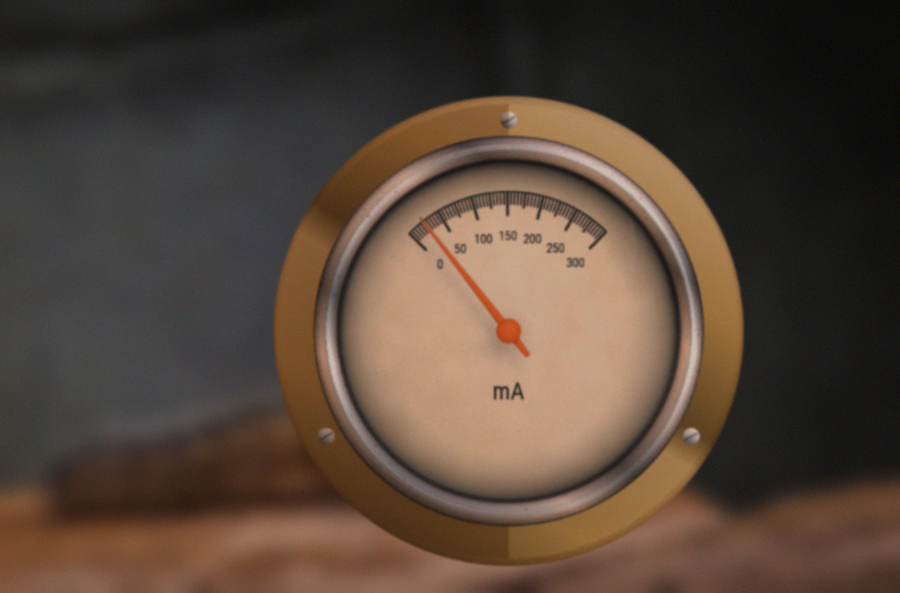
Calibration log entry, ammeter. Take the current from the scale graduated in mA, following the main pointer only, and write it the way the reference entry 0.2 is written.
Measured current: 25
